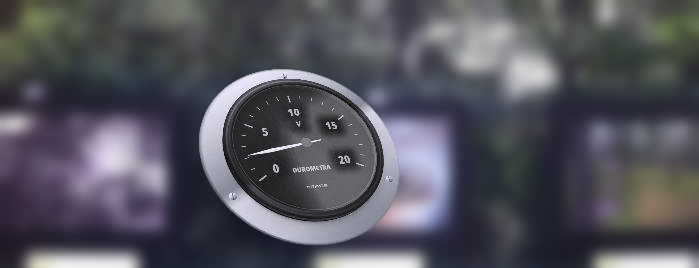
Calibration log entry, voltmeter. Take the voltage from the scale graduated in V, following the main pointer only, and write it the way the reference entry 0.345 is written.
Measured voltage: 2
